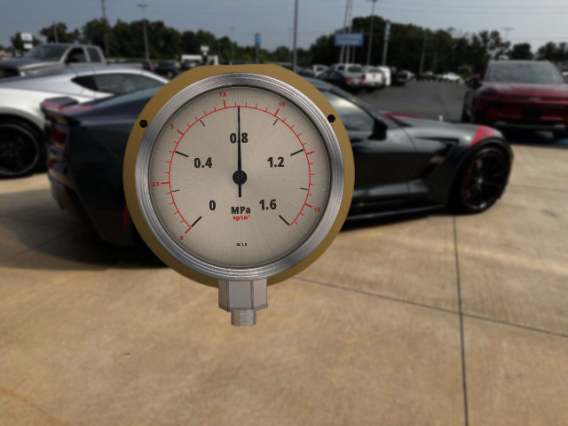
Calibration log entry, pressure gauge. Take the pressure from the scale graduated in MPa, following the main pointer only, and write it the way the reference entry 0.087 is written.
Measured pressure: 0.8
